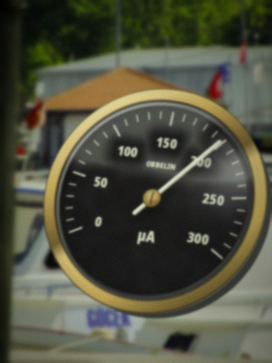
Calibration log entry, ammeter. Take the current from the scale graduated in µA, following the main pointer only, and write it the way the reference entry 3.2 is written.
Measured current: 200
